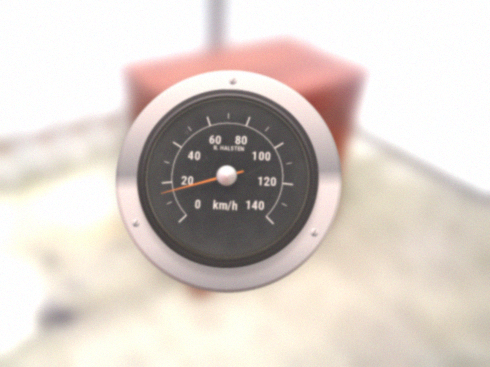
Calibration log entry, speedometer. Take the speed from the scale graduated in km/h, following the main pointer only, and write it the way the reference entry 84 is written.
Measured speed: 15
